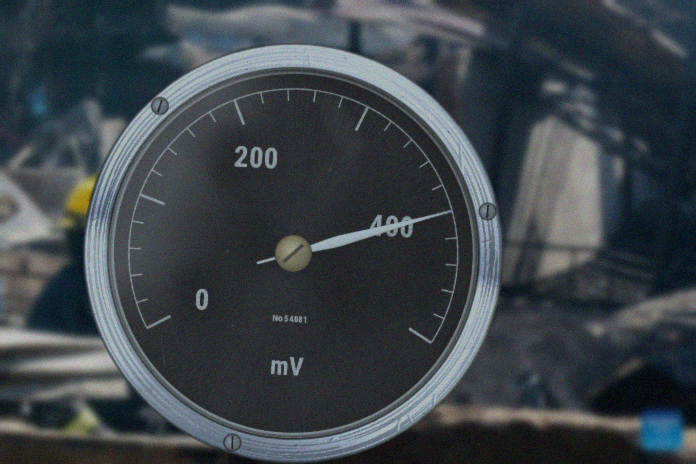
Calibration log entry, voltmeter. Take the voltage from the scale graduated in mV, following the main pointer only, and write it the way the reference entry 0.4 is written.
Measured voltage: 400
